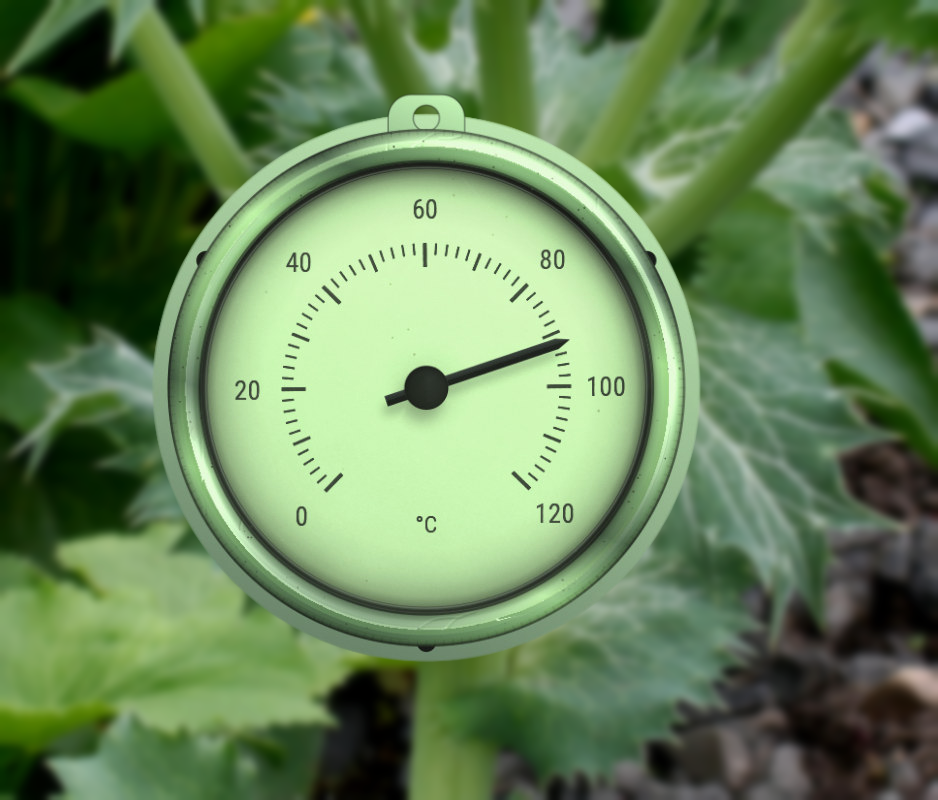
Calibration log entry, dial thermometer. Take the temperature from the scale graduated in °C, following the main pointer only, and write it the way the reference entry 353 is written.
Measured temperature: 92
